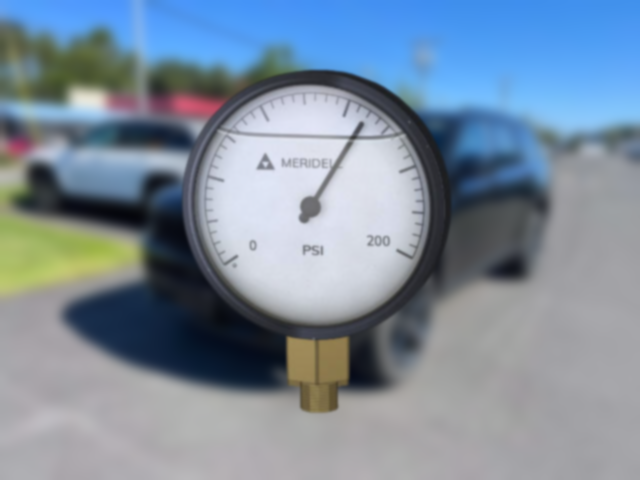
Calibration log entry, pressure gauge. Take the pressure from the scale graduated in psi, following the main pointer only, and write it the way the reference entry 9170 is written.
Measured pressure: 130
